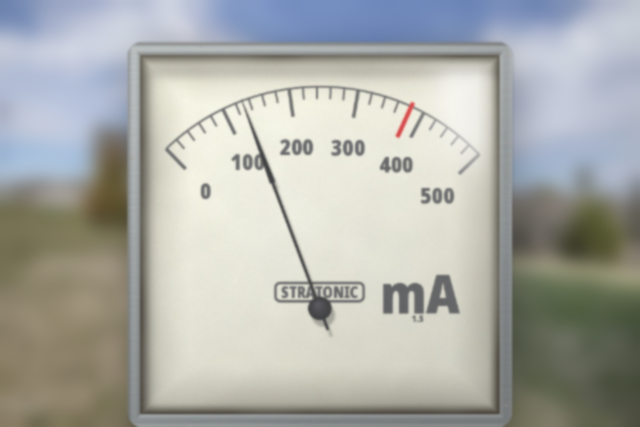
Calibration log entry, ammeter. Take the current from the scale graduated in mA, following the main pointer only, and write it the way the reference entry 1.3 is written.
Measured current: 130
